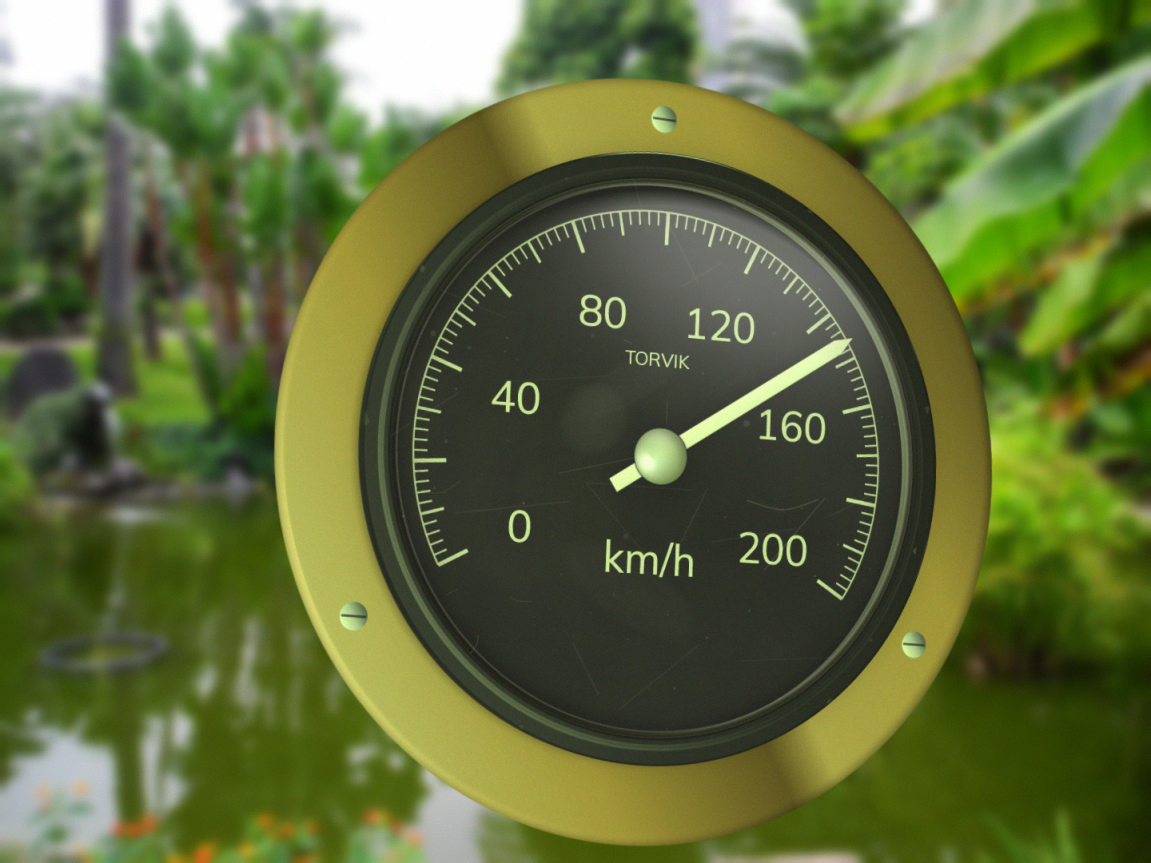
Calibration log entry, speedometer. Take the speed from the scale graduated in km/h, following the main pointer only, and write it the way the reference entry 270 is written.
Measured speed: 146
